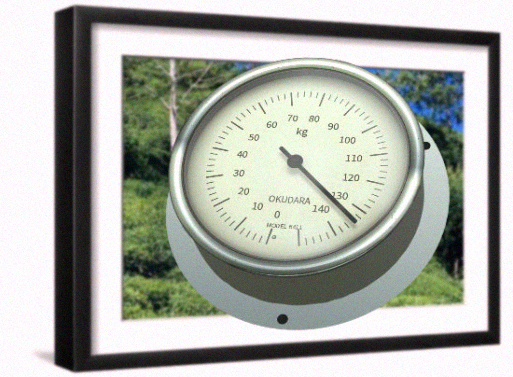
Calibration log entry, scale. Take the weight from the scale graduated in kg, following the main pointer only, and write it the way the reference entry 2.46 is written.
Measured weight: 134
